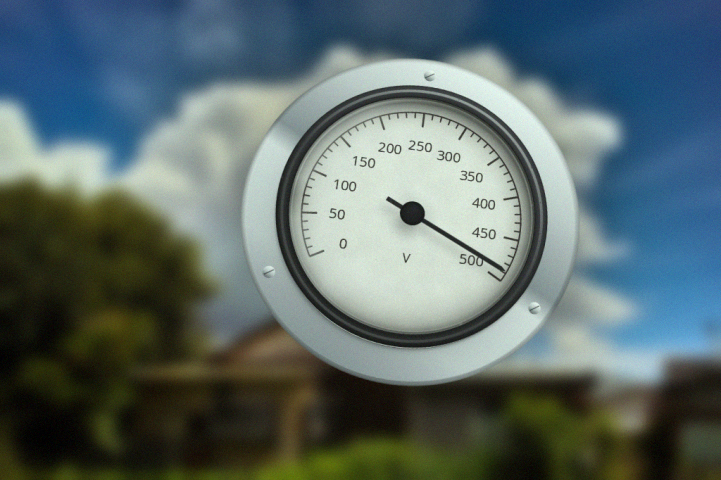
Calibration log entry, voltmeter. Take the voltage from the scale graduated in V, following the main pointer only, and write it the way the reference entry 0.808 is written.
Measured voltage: 490
